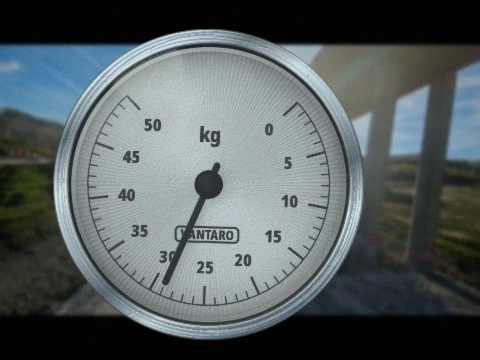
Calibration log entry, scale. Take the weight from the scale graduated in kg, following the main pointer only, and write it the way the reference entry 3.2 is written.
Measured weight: 29
